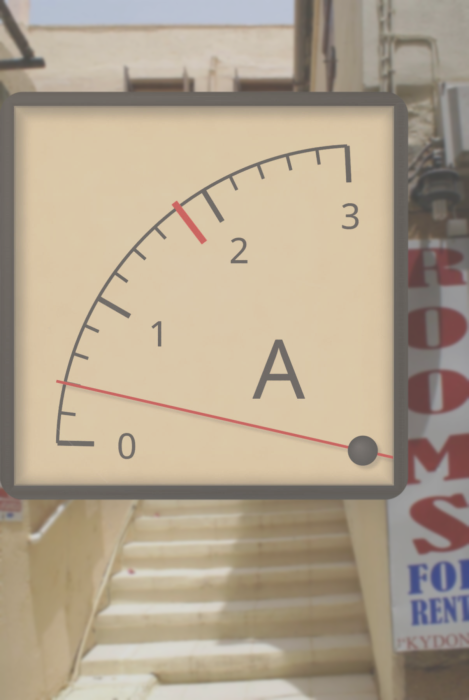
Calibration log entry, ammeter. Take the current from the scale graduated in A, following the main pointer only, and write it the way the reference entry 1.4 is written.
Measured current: 0.4
